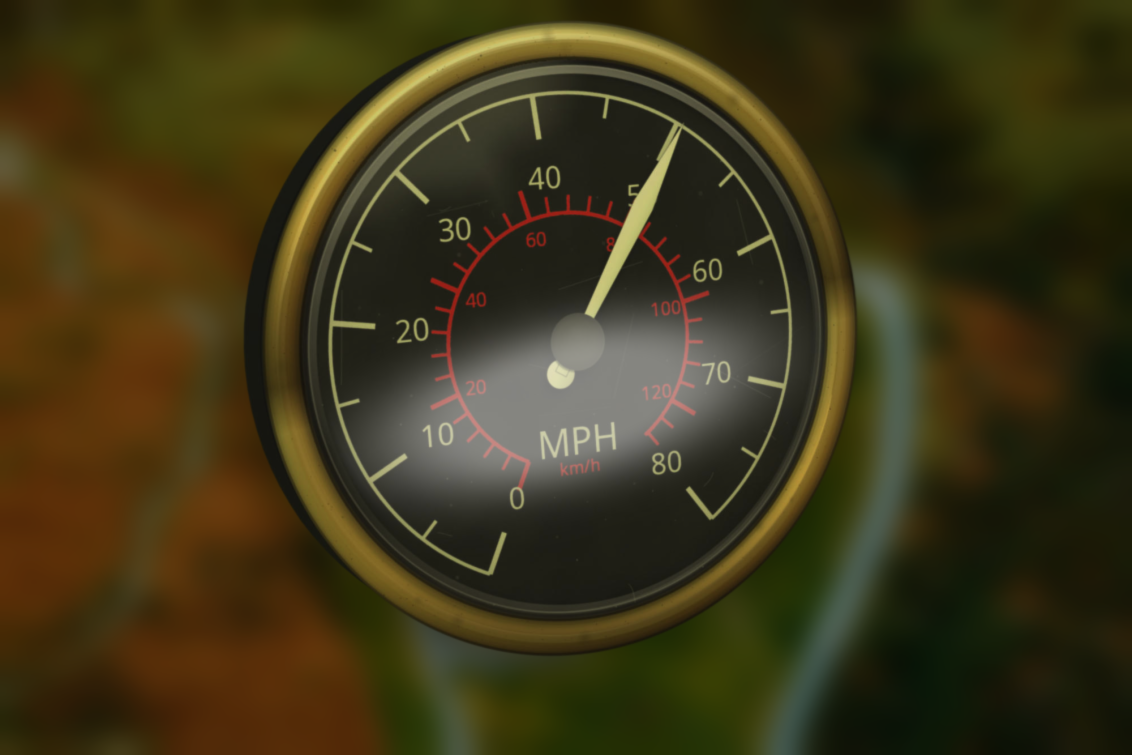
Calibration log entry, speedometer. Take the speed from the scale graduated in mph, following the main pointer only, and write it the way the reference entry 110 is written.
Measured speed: 50
